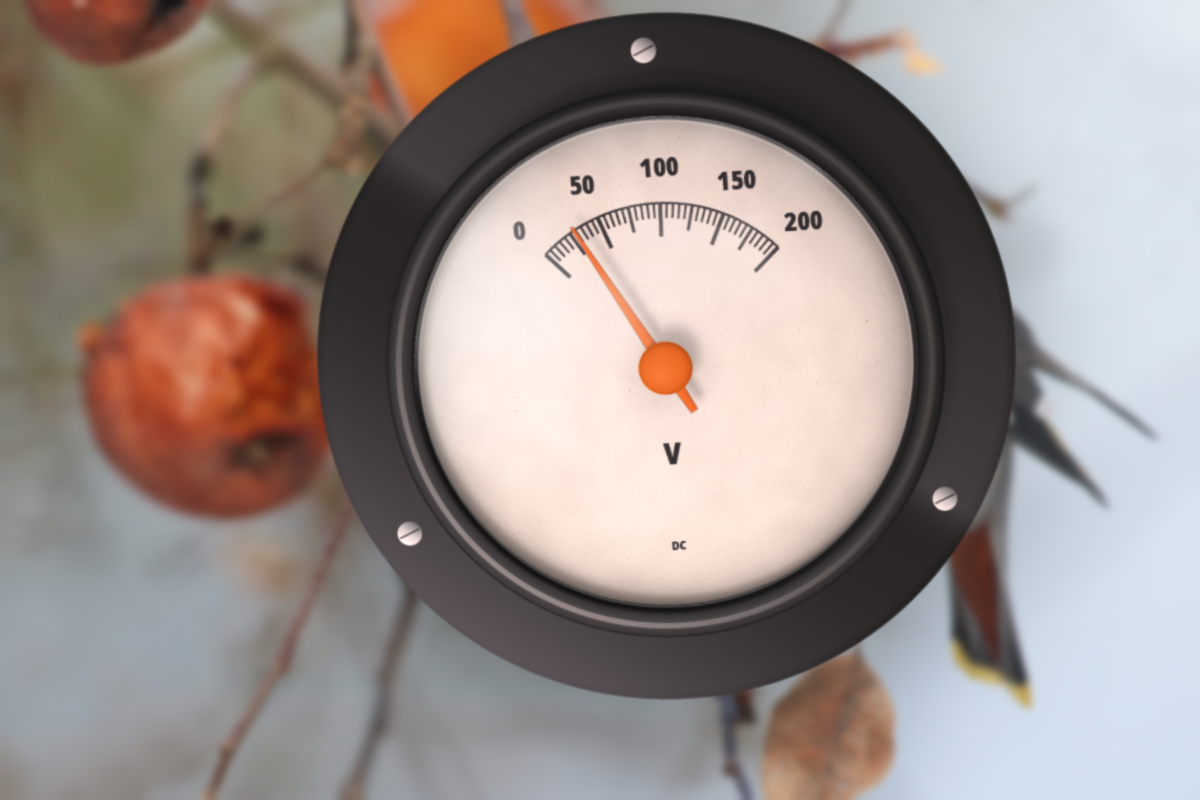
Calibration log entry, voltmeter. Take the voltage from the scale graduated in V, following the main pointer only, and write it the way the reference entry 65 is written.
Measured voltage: 30
